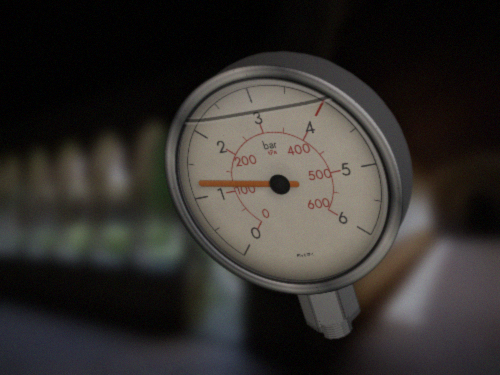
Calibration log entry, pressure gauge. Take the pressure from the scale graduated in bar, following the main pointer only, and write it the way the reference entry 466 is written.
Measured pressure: 1.25
